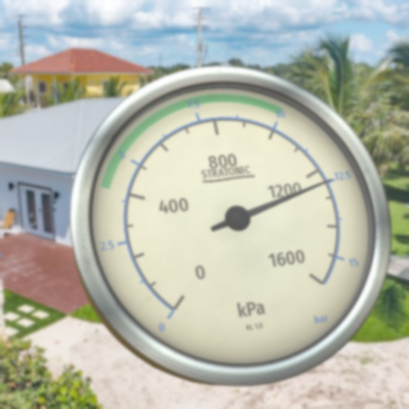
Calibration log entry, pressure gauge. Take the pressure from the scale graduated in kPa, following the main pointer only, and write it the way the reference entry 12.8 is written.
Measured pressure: 1250
